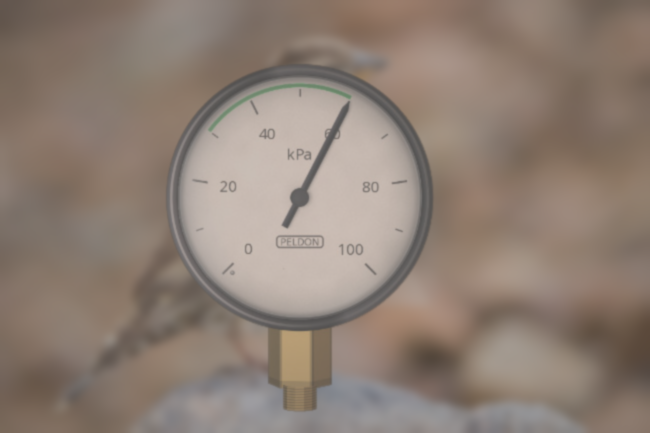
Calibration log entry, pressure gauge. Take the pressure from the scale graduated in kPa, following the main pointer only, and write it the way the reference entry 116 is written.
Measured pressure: 60
